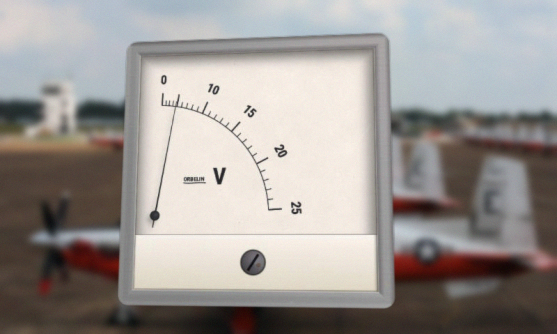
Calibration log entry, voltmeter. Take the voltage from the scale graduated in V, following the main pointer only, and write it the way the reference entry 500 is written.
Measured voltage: 5
